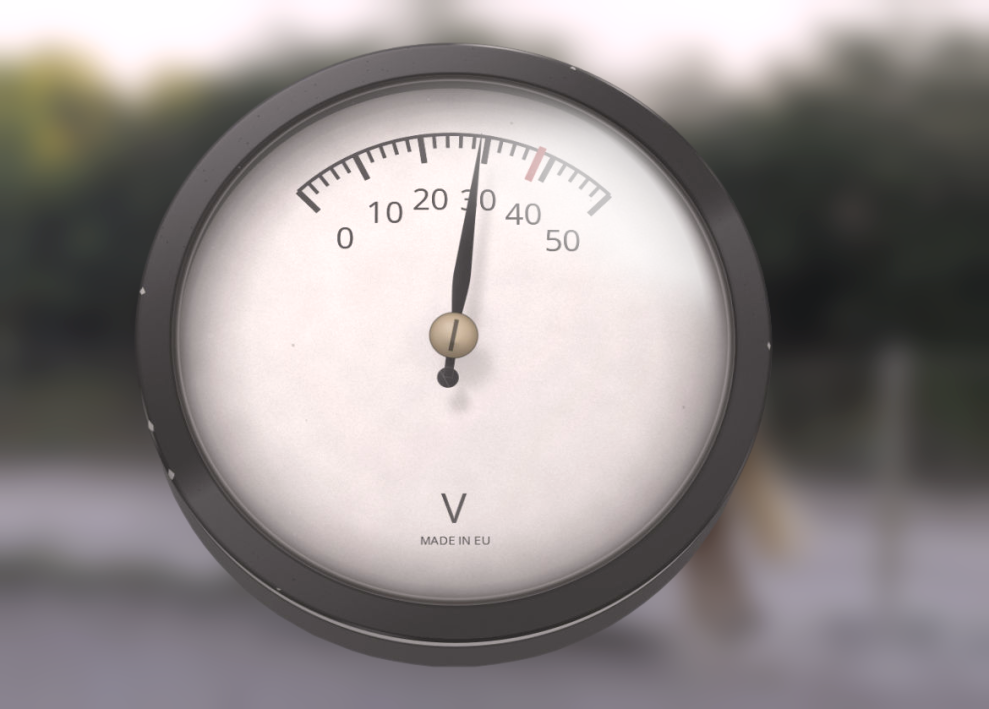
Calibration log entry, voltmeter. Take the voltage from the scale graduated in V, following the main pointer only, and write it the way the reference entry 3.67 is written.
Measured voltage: 29
